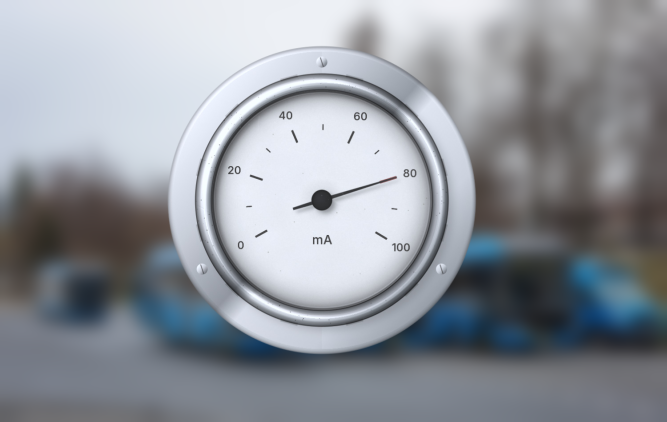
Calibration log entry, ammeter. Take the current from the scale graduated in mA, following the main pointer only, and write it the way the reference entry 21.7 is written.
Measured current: 80
